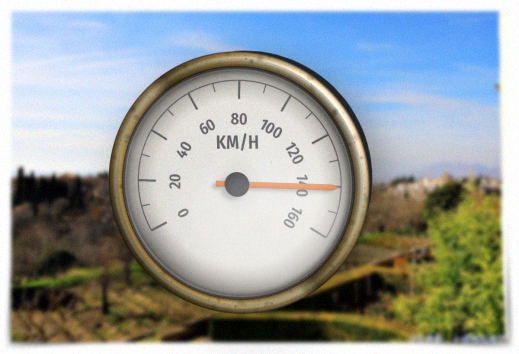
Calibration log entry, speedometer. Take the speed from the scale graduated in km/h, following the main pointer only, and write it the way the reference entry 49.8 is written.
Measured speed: 140
